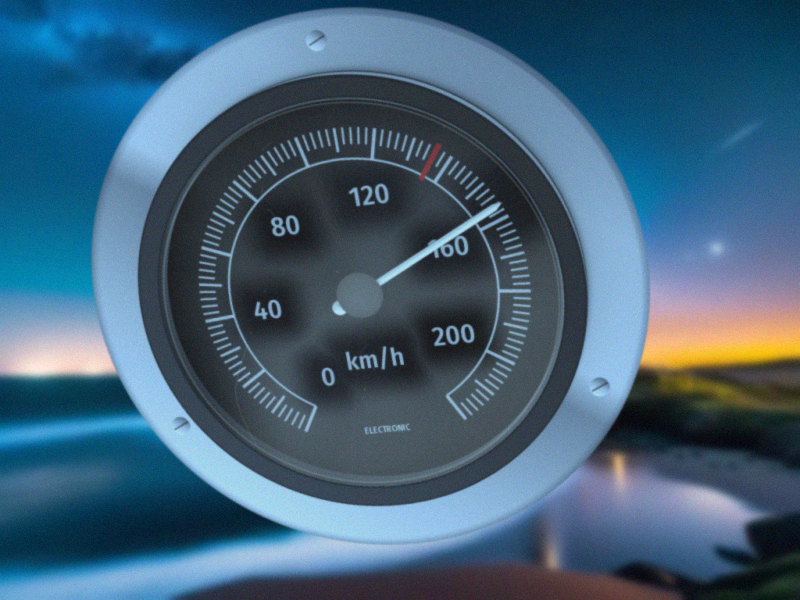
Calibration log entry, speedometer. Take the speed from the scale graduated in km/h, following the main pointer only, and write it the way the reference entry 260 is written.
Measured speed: 156
